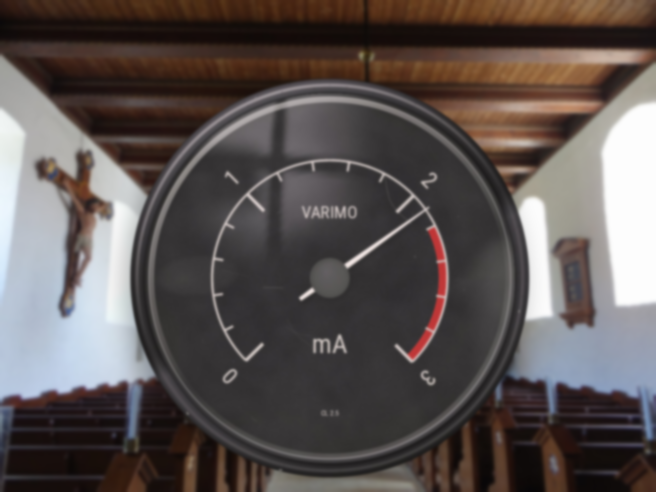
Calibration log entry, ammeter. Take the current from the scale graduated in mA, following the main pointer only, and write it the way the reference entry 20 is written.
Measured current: 2.1
